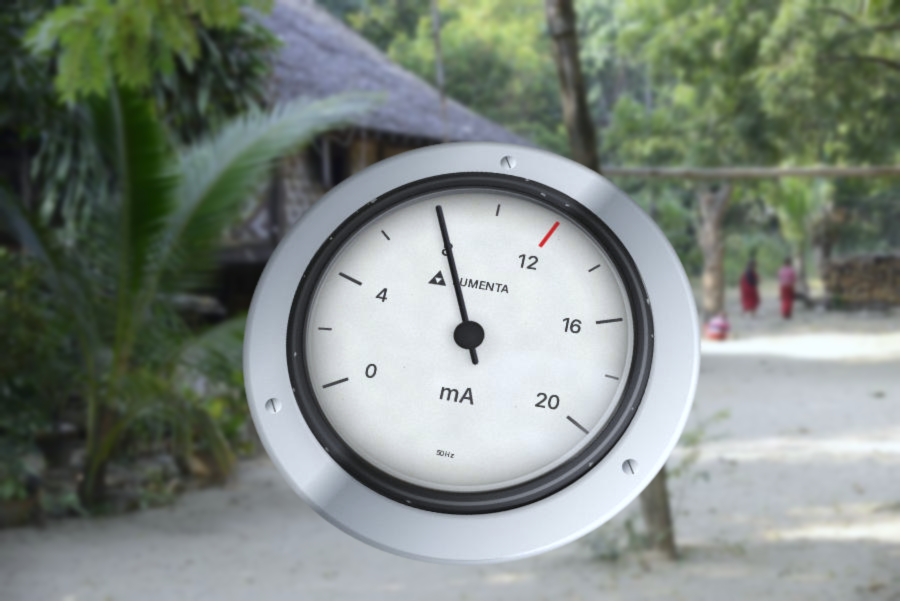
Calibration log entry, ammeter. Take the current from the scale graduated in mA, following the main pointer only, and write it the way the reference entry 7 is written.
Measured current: 8
